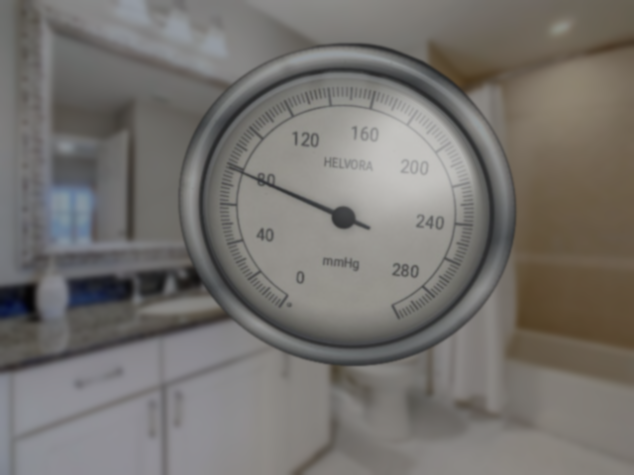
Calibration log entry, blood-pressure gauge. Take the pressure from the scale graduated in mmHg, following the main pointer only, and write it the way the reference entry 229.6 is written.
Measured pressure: 80
